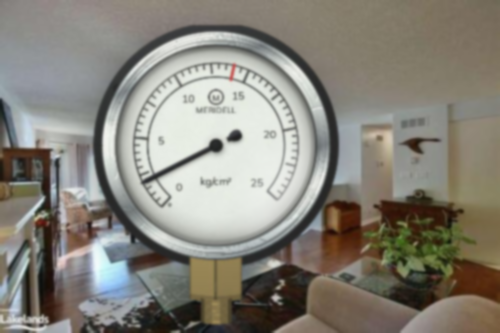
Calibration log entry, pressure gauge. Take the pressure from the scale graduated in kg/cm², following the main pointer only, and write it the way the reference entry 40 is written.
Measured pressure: 2
